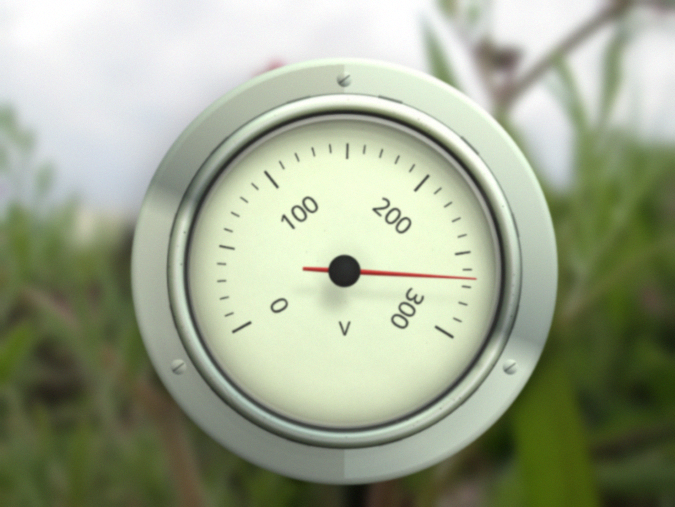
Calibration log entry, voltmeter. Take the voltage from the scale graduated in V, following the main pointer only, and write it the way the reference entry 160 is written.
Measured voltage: 265
